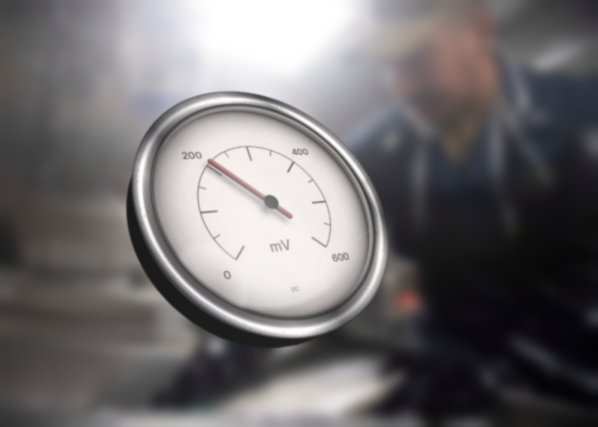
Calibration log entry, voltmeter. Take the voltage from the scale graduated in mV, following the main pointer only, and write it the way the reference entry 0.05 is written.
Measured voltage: 200
